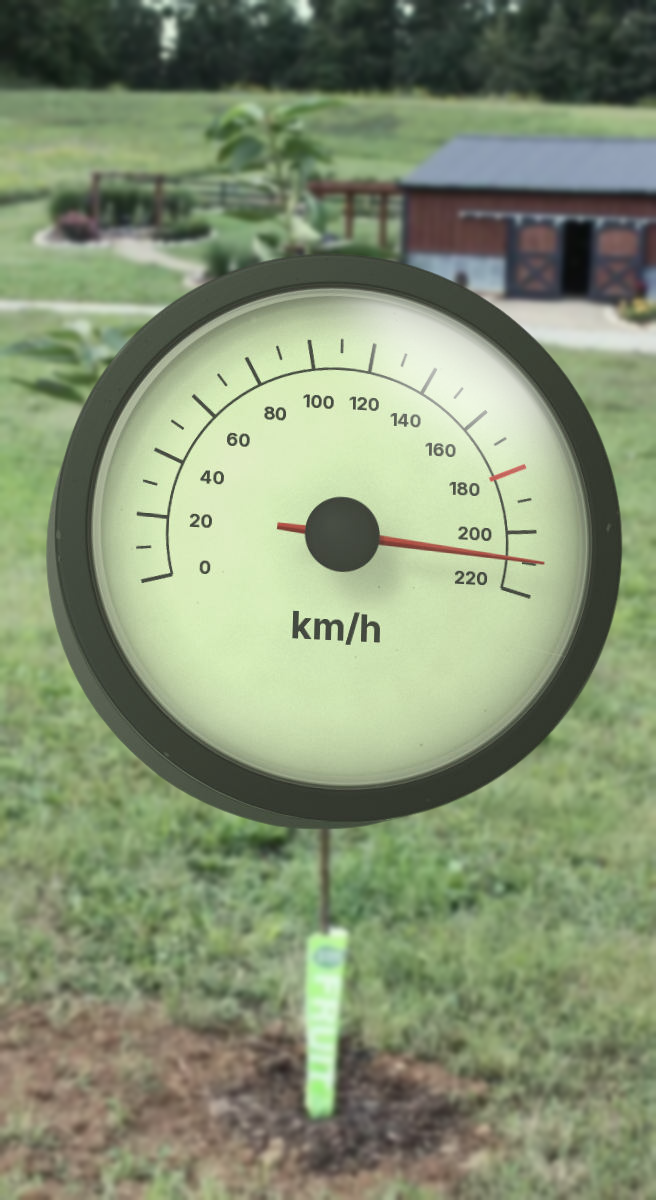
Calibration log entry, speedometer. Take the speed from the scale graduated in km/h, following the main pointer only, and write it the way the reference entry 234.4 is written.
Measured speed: 210
